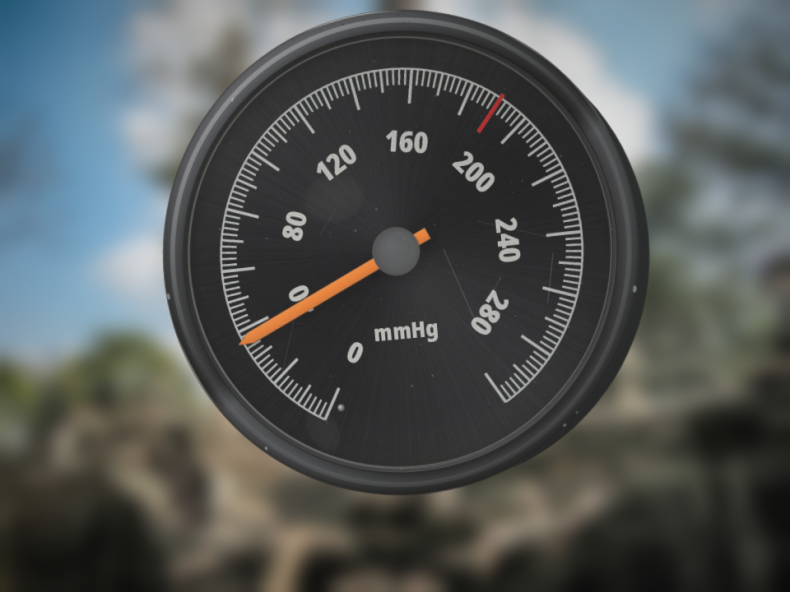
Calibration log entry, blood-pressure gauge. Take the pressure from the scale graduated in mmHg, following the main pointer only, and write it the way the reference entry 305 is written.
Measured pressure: 36
